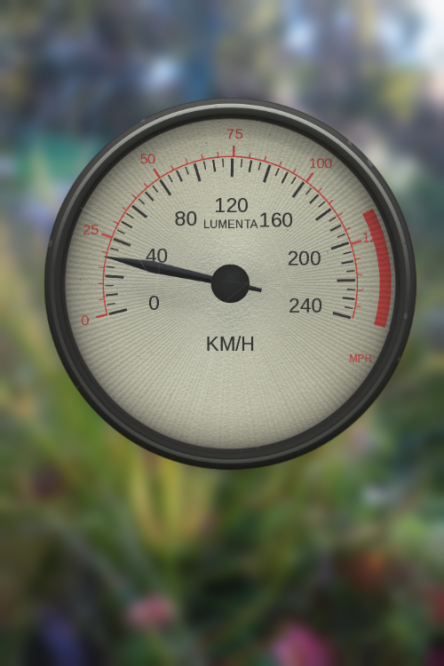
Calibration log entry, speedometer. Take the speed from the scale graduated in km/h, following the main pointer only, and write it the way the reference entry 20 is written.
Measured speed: 30
